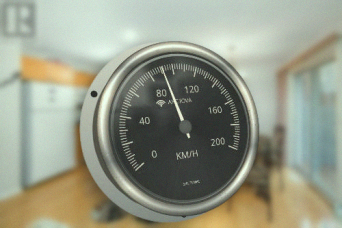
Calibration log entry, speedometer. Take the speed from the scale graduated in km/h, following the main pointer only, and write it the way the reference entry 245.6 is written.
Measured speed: 90
